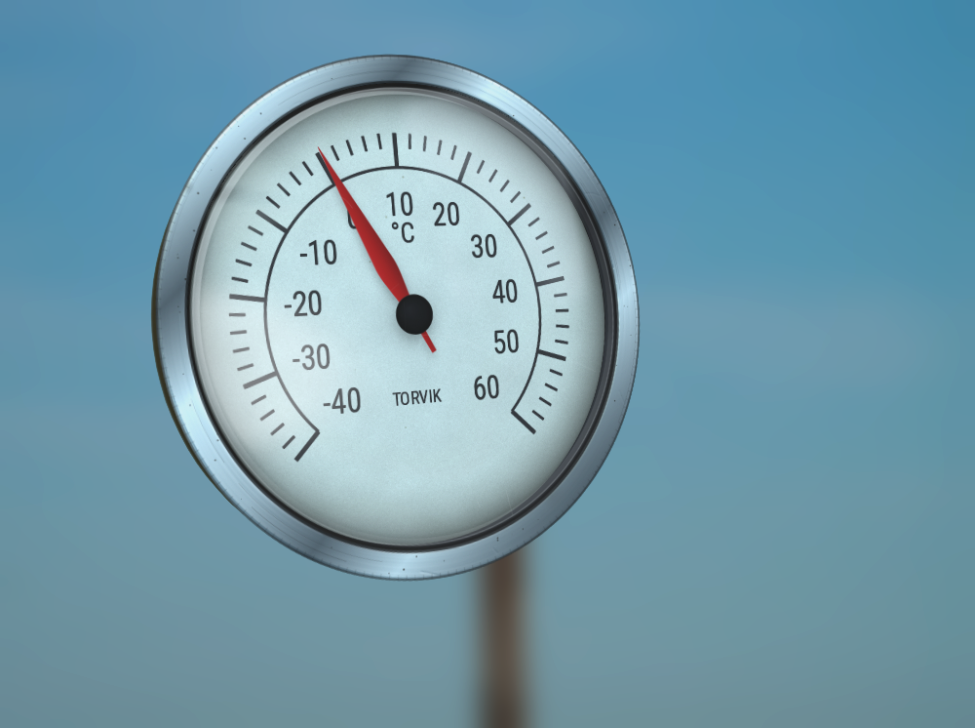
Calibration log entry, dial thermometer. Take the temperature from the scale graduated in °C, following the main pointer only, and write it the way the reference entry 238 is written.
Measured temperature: 0
